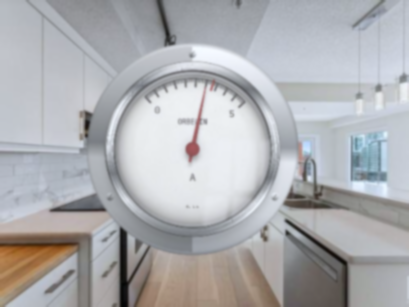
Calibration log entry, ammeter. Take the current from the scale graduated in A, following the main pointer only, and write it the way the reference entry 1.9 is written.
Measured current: 3
